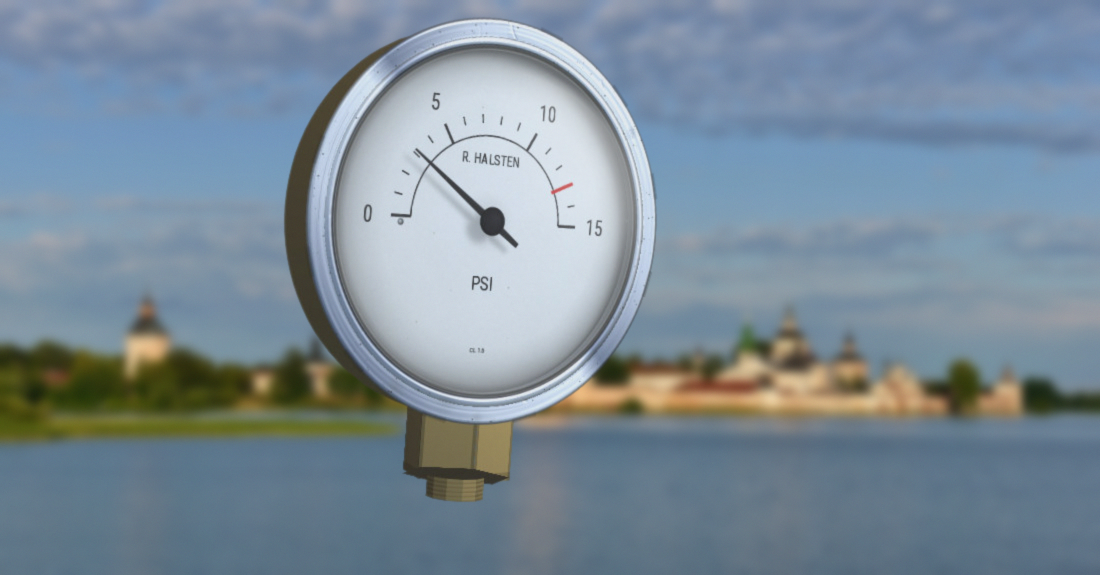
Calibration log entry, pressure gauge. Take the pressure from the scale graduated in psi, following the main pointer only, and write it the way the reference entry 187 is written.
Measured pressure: 3
